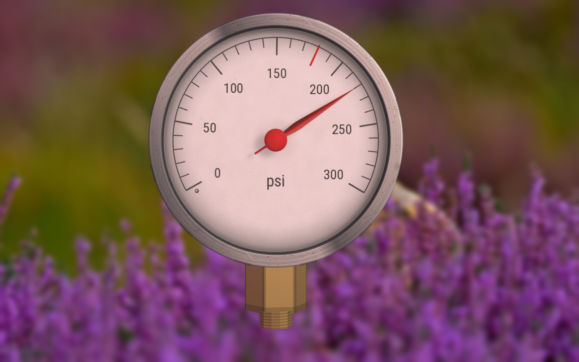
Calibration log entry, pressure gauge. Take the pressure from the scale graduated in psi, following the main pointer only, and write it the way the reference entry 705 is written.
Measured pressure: 220
